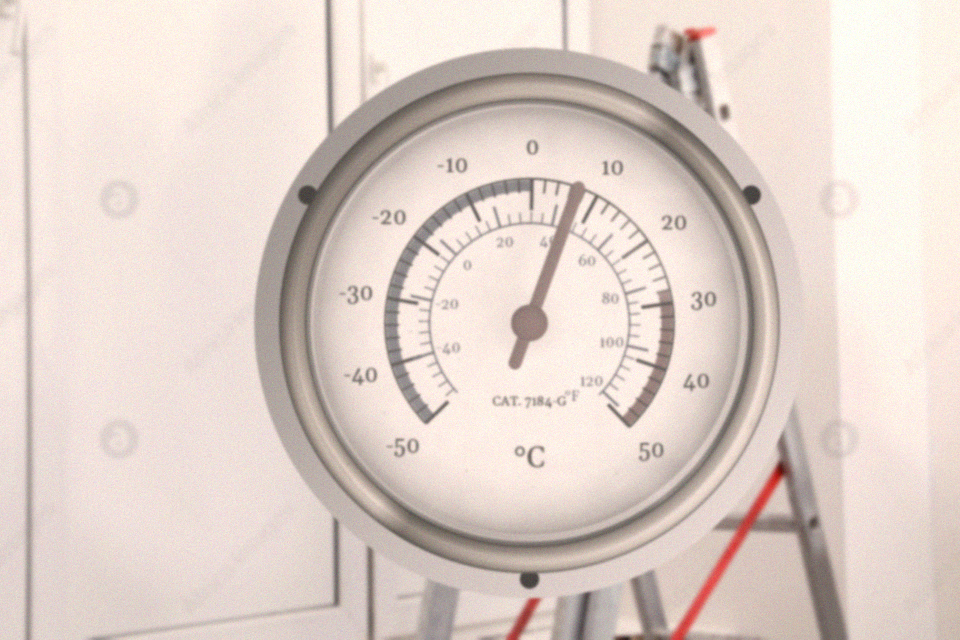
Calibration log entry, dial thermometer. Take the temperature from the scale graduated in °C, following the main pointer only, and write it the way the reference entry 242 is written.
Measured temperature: 7
